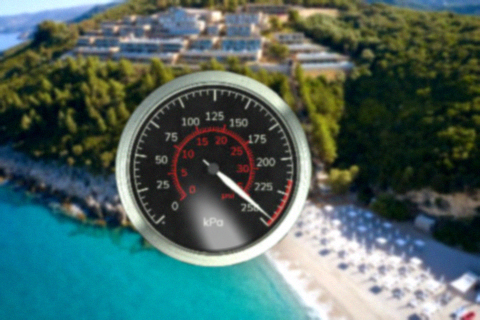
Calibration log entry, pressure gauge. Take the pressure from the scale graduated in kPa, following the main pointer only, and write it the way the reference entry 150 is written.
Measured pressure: 245
